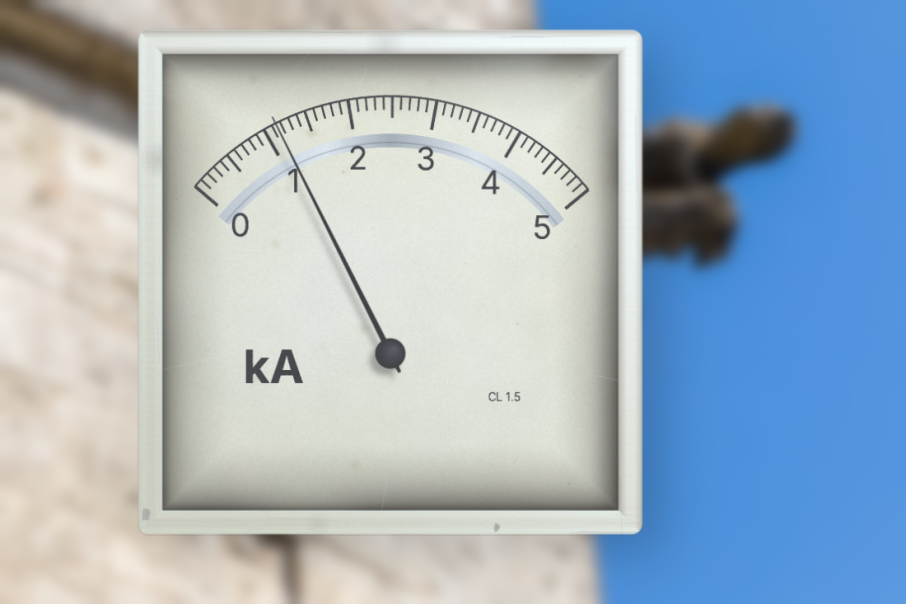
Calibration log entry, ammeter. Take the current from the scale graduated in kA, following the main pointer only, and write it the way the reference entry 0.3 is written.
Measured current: 1.15
